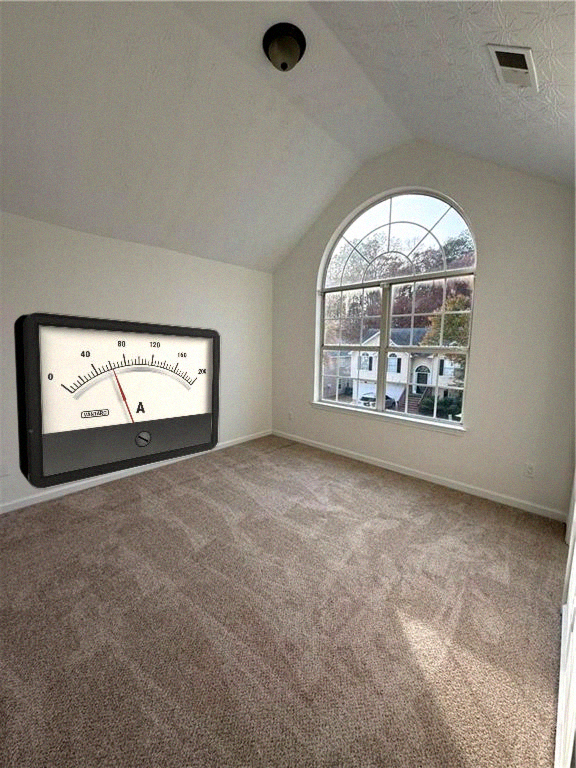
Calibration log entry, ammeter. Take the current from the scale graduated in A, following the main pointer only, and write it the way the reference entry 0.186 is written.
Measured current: 60
